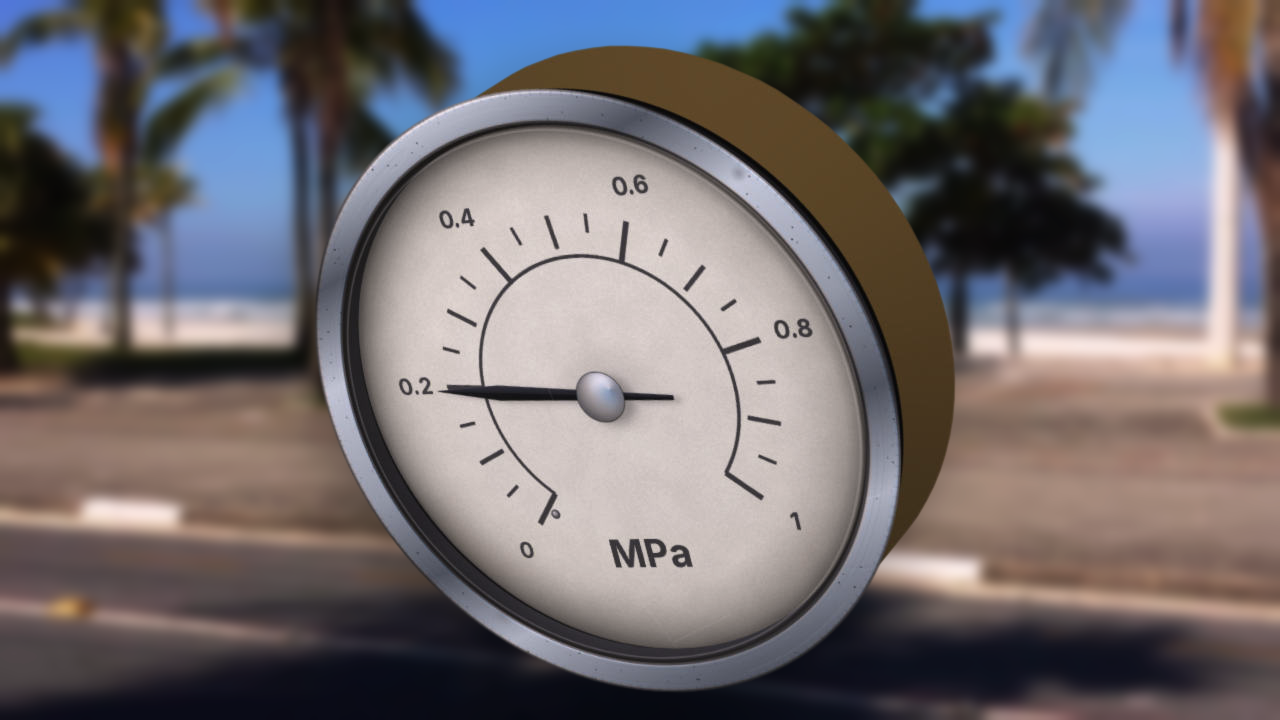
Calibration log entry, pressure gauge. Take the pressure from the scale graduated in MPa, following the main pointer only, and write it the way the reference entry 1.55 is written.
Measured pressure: 0.2
